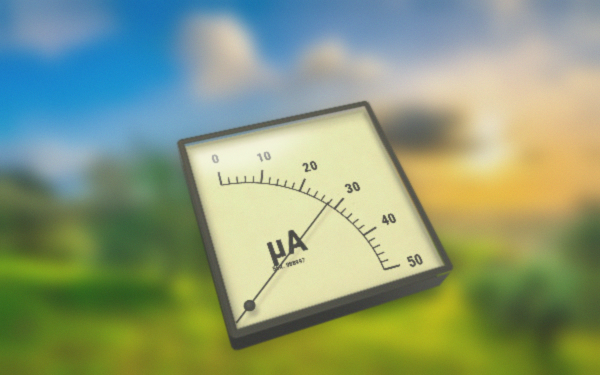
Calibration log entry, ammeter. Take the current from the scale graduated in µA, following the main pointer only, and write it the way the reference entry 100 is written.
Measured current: 28
